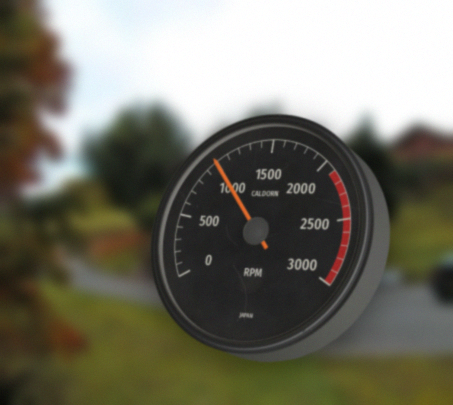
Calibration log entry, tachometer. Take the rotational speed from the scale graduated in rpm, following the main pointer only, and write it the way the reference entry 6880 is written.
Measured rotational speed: 1000
